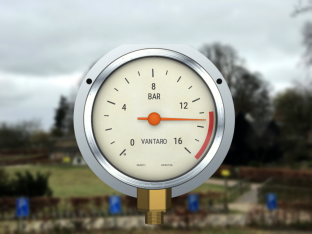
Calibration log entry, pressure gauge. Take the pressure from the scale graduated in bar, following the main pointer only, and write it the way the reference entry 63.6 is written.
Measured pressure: 13.5
